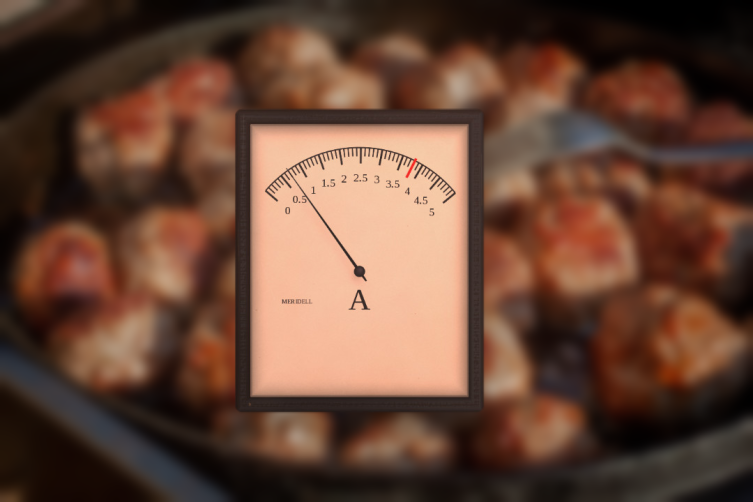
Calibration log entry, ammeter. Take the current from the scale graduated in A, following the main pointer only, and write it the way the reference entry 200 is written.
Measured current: 0.7
